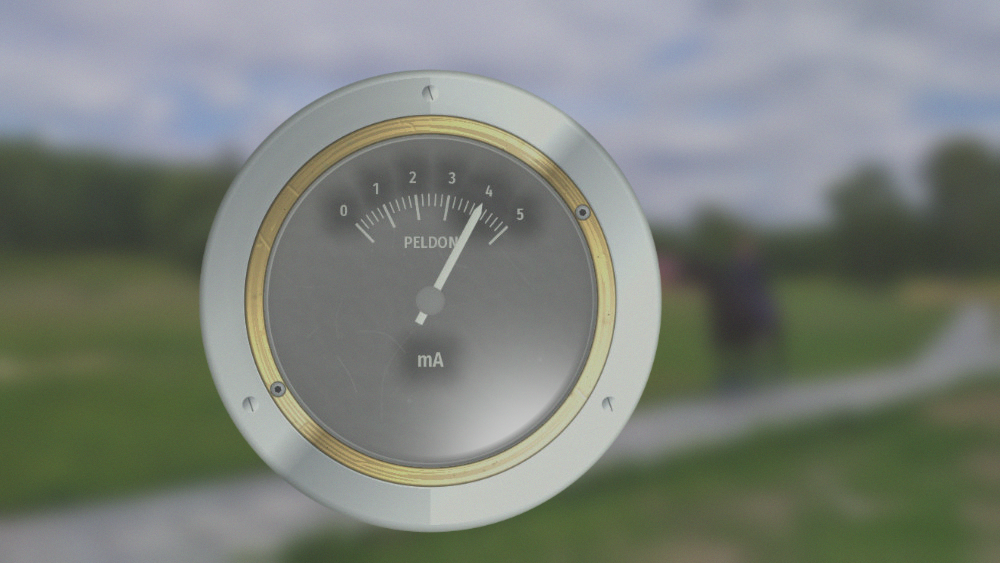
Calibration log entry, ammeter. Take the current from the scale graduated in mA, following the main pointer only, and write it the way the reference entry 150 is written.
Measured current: 4
